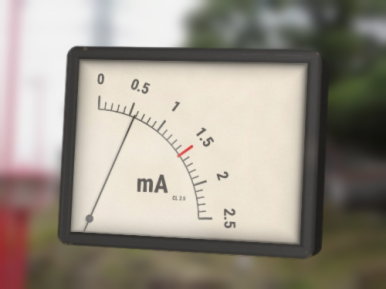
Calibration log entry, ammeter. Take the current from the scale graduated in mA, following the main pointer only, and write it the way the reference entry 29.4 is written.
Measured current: 0.6
